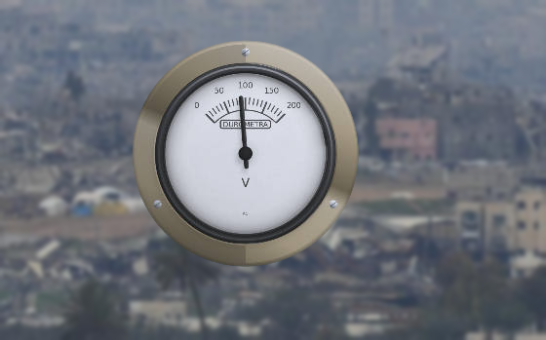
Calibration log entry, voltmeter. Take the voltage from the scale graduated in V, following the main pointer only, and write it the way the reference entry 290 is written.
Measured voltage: 90
